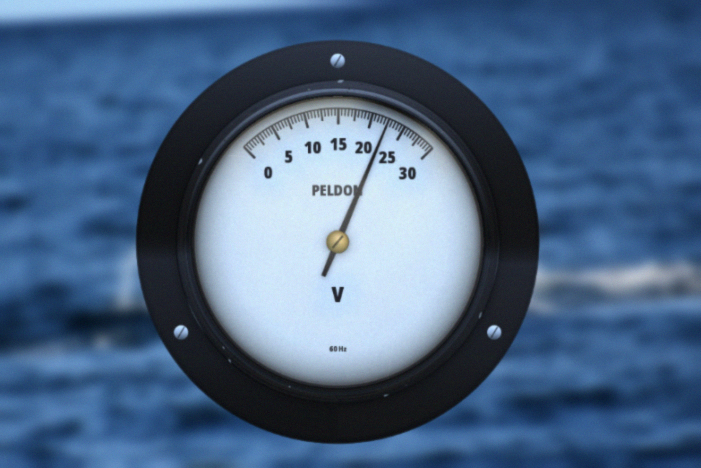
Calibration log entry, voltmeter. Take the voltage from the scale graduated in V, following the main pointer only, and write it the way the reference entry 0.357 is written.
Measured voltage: 22.5
